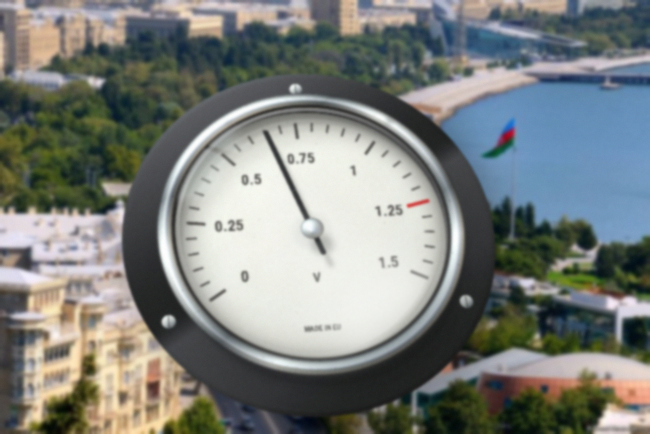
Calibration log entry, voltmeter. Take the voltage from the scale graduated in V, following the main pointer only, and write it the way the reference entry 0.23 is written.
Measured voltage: 0.65
